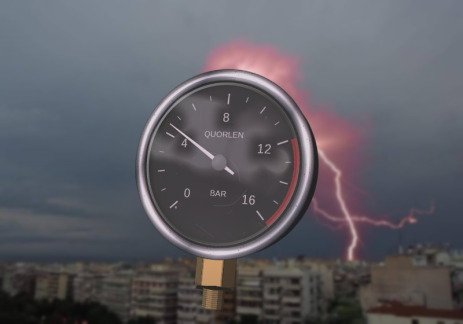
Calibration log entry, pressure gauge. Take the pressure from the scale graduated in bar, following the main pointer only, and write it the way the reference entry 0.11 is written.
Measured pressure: 4.5
